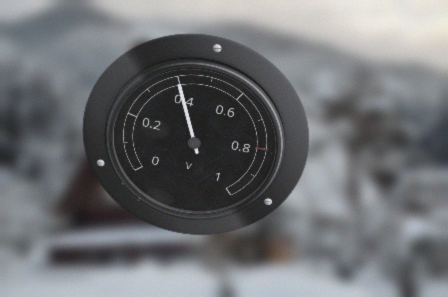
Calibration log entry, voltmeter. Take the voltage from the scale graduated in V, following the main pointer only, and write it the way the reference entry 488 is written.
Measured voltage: 0.4
